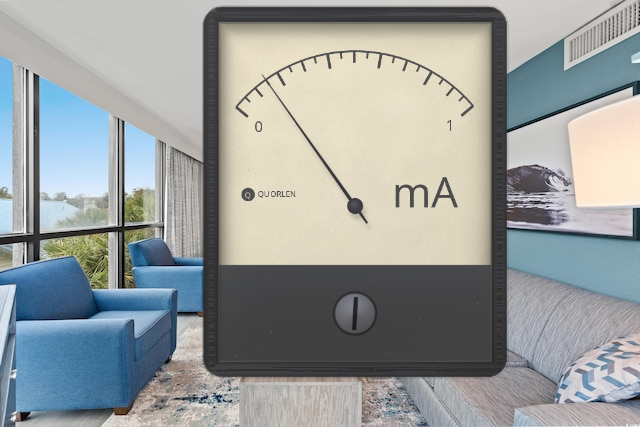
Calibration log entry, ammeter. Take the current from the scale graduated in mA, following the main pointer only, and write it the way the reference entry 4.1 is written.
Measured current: 0.15
